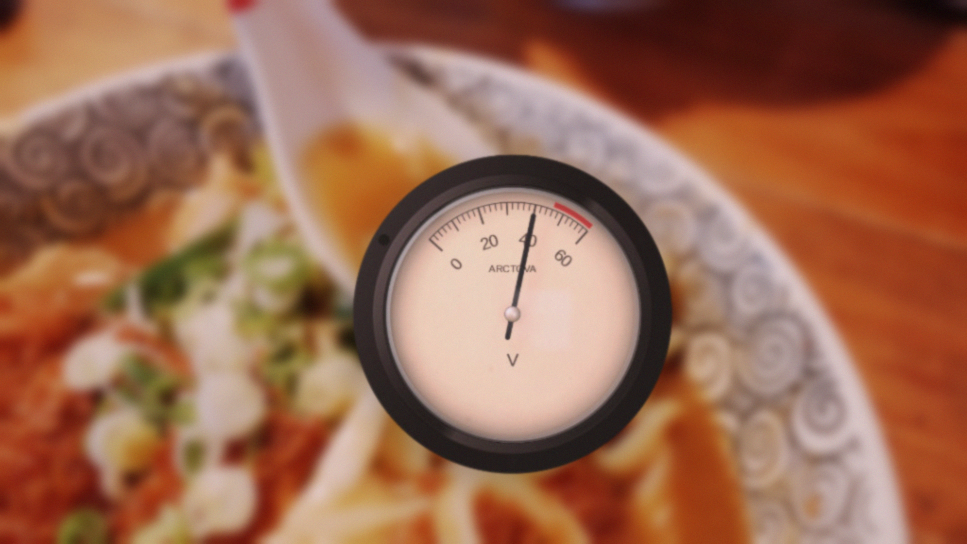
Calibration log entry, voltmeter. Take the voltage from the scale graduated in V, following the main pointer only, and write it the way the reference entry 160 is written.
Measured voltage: 40
